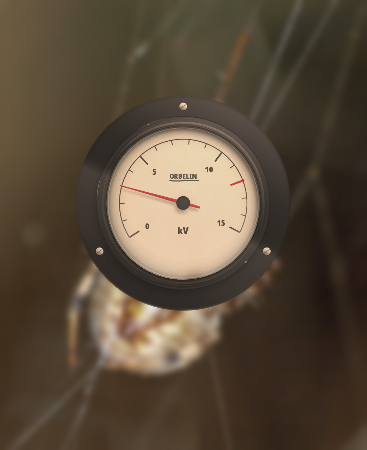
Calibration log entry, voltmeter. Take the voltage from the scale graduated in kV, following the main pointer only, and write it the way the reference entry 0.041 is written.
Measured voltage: 3
